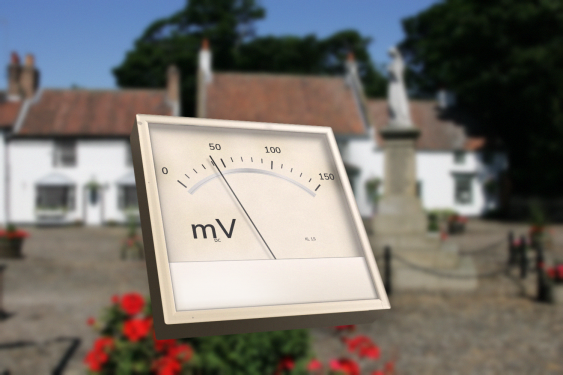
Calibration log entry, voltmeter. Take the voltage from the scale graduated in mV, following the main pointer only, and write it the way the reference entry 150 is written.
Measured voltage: 40
